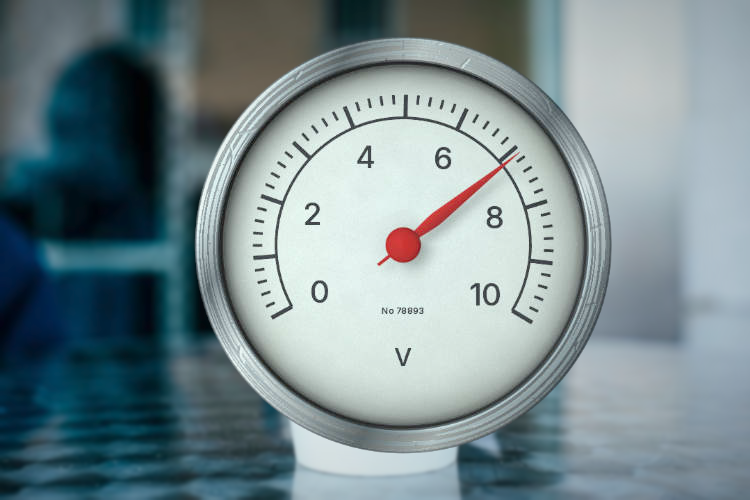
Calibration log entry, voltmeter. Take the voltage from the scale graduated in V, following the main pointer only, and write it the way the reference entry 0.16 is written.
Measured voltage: 7.1
